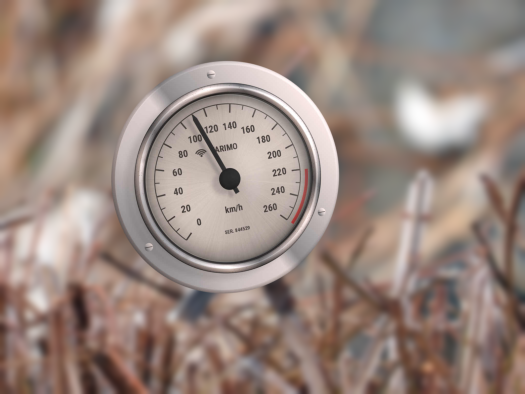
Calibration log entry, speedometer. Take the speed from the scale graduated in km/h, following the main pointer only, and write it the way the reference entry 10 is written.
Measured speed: 110
